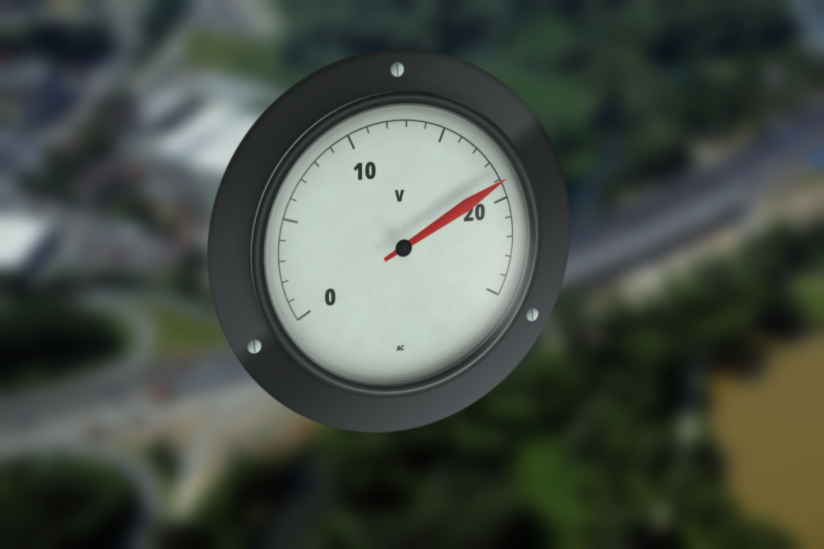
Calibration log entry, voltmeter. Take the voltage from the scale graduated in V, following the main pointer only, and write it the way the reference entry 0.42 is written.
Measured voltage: 19
